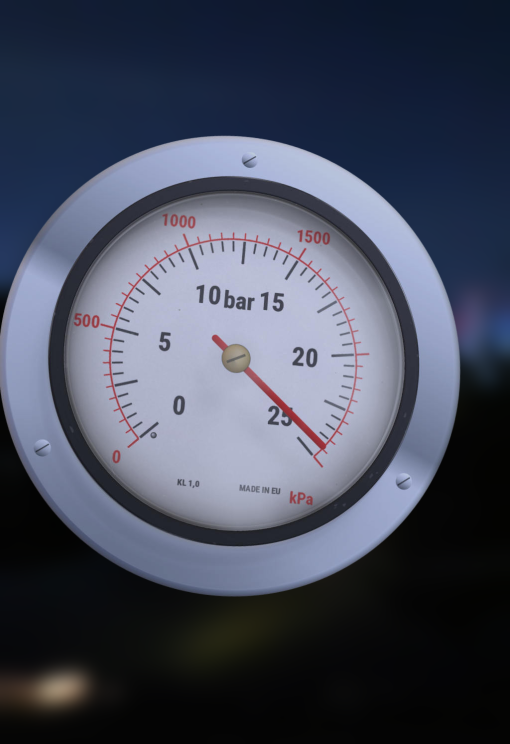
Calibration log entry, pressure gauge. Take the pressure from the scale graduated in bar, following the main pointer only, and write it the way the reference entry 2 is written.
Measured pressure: 24.5
